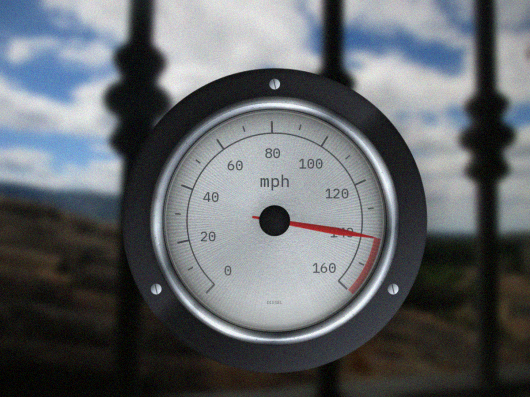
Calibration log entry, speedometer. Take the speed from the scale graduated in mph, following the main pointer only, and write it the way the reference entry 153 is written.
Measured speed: 140
